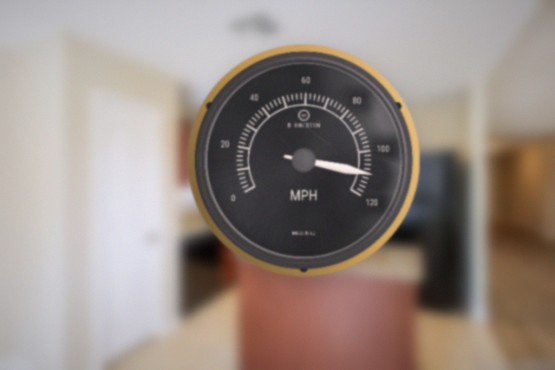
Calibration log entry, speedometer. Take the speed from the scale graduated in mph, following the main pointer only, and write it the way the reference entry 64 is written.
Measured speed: 110
